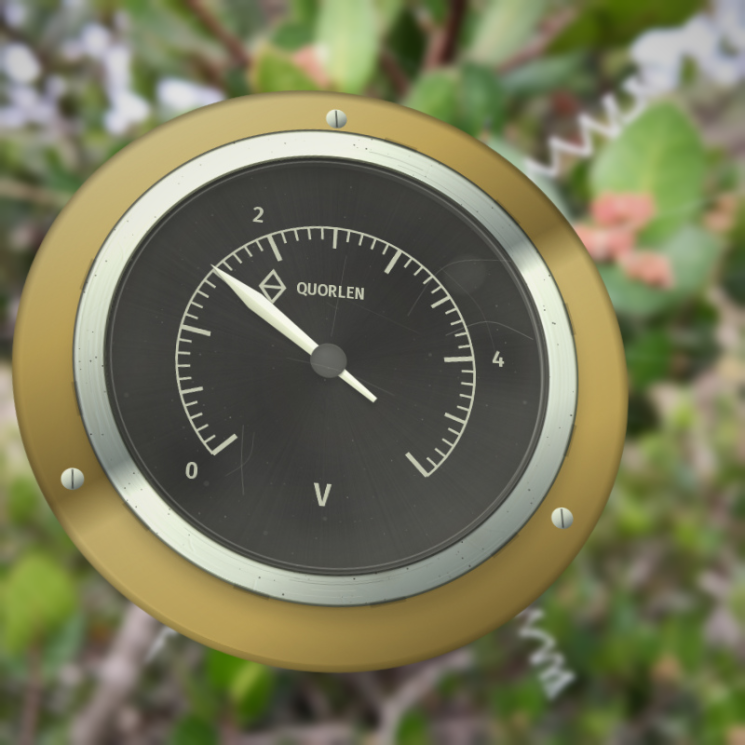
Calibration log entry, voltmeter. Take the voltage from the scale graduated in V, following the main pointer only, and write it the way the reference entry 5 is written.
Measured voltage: 1.5
